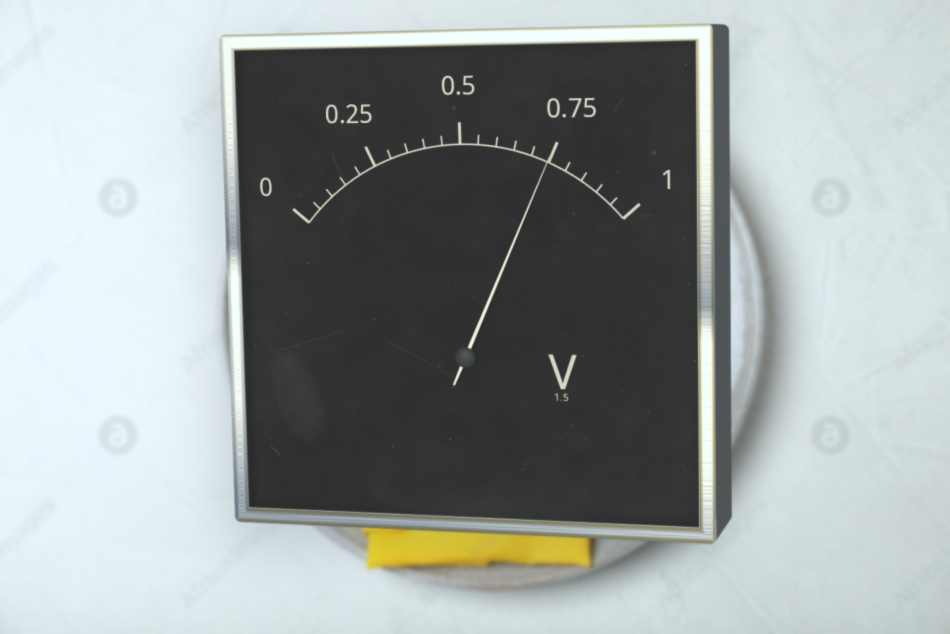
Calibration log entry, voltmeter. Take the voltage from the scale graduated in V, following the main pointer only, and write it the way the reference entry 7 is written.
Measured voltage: 0.75
